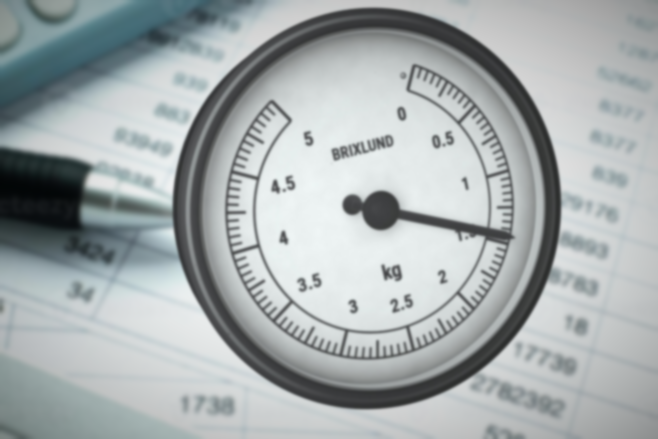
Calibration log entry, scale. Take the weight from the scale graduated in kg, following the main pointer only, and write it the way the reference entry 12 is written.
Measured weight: 1.45
